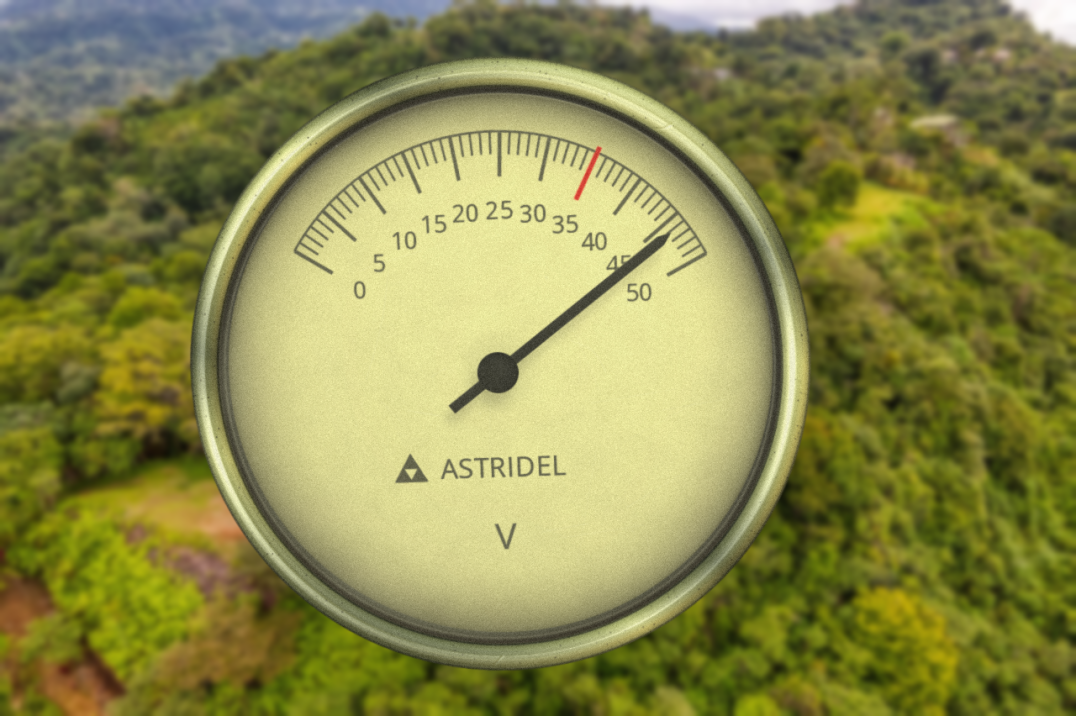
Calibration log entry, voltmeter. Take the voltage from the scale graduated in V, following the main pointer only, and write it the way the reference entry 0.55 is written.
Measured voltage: 46
